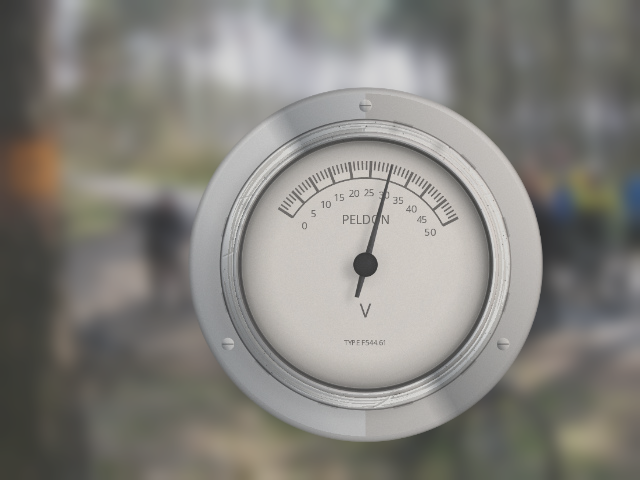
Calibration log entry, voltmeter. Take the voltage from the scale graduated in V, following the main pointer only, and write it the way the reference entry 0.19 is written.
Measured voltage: 30
